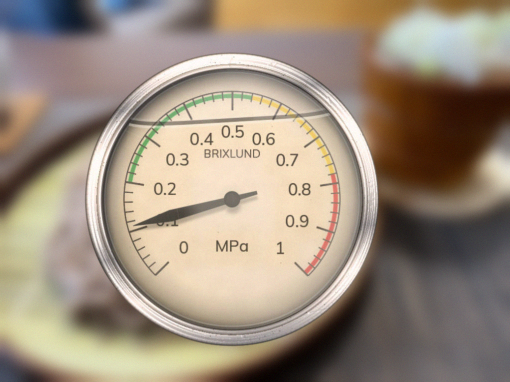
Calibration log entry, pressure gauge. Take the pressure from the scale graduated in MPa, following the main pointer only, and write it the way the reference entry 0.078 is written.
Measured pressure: 0.11
